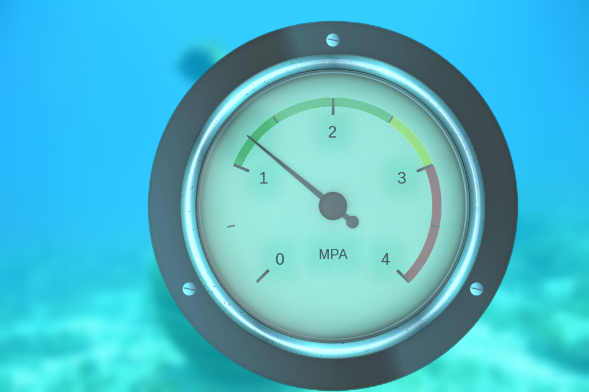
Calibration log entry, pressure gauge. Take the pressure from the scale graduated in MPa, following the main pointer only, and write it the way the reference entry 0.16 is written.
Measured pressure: 1.25
